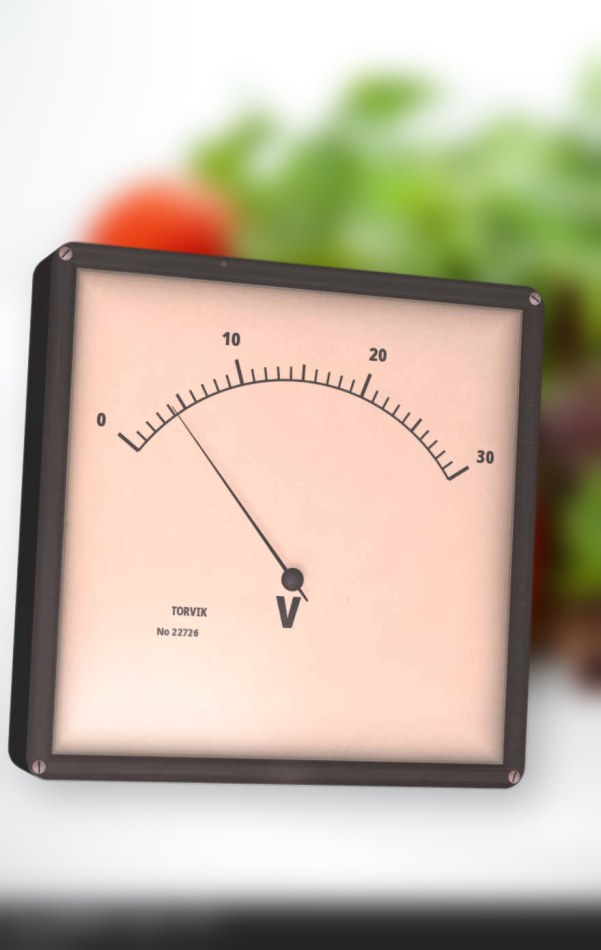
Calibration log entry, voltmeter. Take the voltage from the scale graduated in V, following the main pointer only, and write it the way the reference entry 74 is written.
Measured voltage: 4
